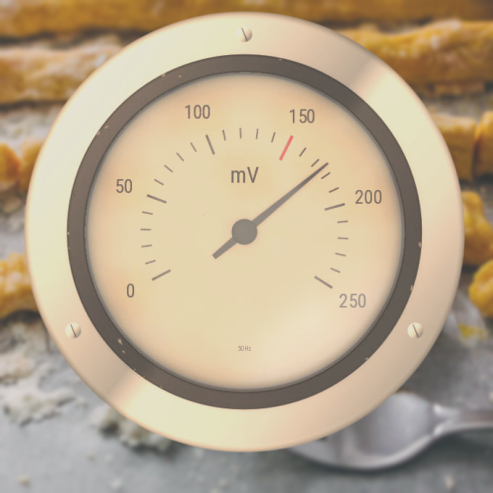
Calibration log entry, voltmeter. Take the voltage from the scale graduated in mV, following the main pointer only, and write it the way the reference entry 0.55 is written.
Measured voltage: 175
